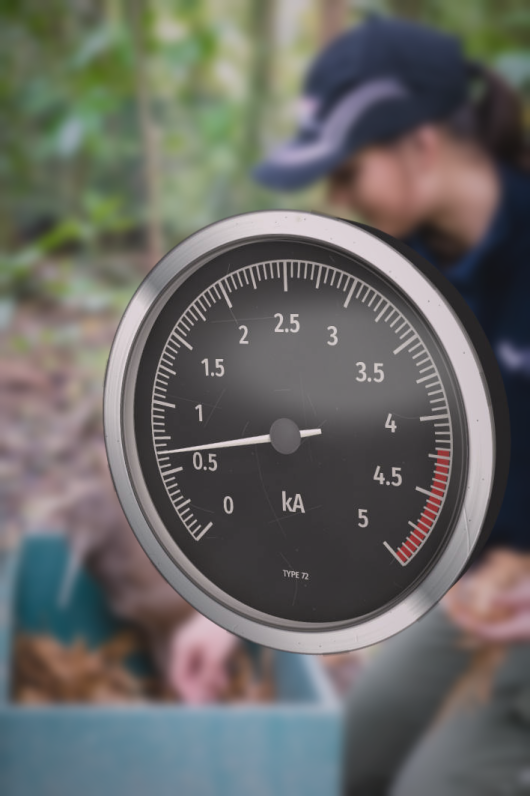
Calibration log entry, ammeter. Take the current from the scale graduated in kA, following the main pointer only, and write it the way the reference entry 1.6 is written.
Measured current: 0.65
